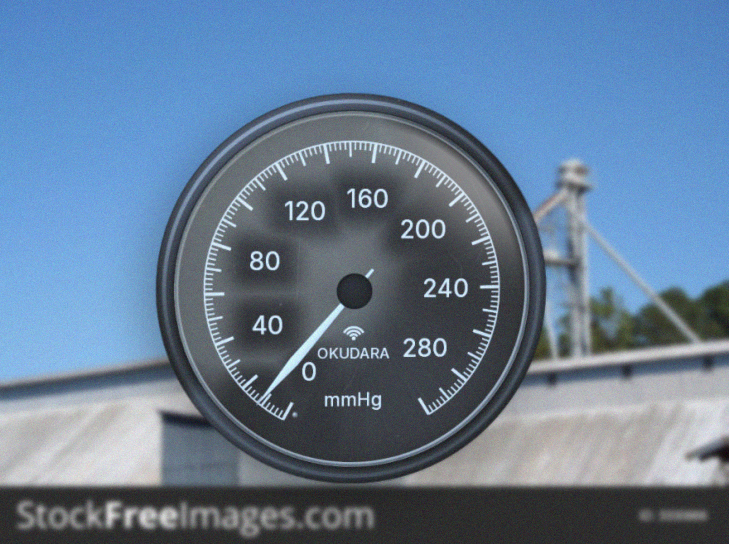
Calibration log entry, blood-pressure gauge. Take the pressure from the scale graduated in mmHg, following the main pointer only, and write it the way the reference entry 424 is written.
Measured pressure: 12
